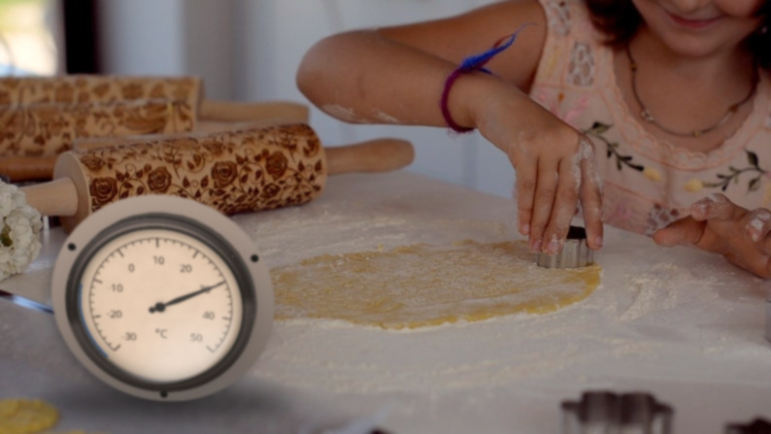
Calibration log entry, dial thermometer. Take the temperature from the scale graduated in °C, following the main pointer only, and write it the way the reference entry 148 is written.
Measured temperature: 30
